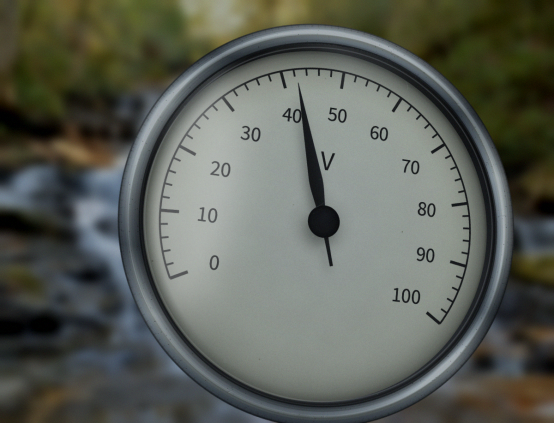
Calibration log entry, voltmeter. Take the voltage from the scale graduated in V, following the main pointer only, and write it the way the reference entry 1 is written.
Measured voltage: 42
